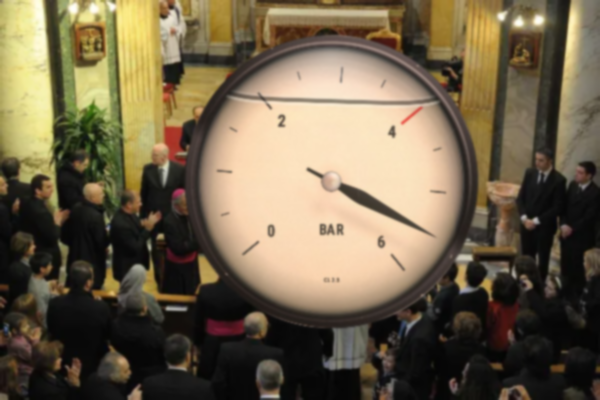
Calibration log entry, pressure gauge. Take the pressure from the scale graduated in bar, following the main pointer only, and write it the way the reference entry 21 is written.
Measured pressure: 5.5
